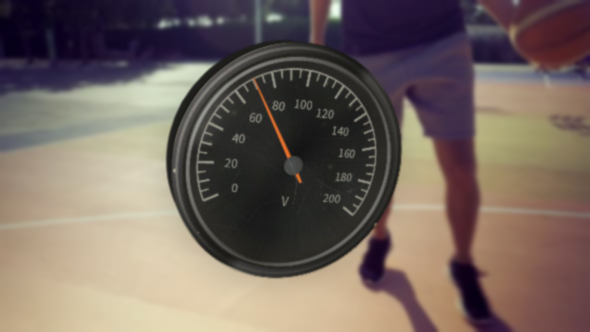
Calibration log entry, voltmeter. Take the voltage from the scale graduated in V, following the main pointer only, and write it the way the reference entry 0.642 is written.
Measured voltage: 70
